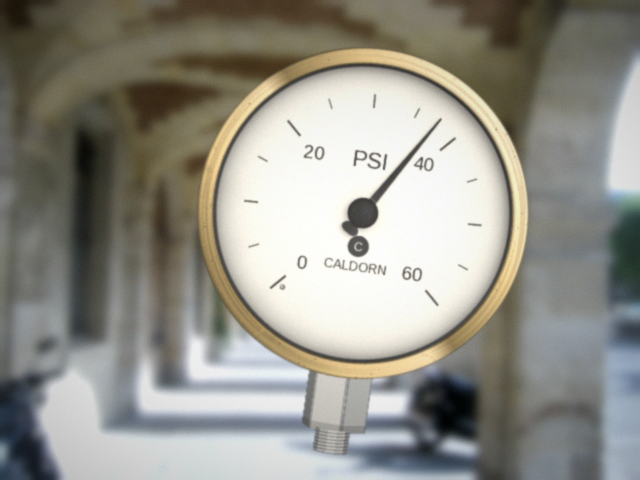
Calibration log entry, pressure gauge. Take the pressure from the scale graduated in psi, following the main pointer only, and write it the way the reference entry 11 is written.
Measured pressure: 37.5
